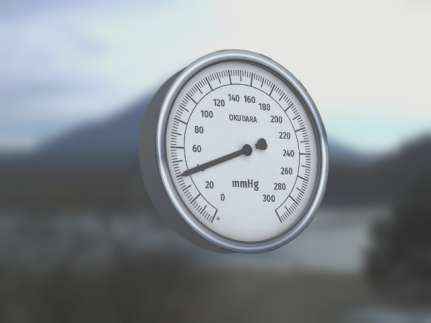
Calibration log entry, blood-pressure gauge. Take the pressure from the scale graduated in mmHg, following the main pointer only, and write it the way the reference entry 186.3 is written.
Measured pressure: 40
